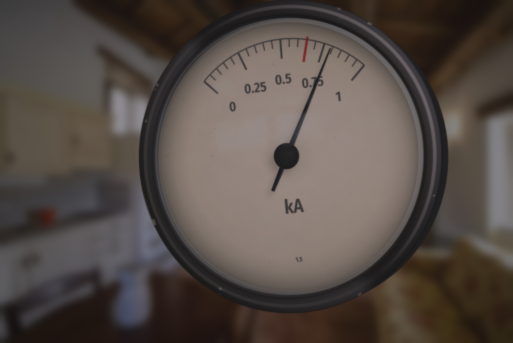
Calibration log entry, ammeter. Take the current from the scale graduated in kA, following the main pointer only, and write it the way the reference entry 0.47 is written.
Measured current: 0.8
